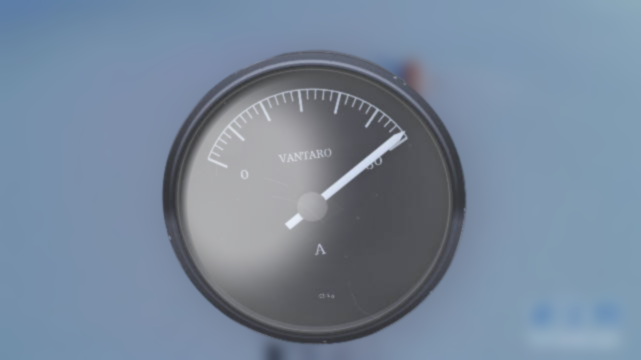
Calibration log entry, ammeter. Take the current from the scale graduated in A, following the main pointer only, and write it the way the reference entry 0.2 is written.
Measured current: 29
